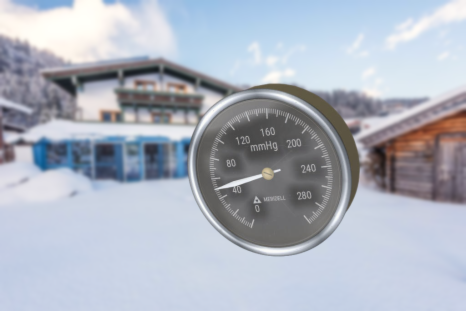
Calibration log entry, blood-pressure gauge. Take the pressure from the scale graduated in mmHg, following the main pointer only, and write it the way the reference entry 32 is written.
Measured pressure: 50
